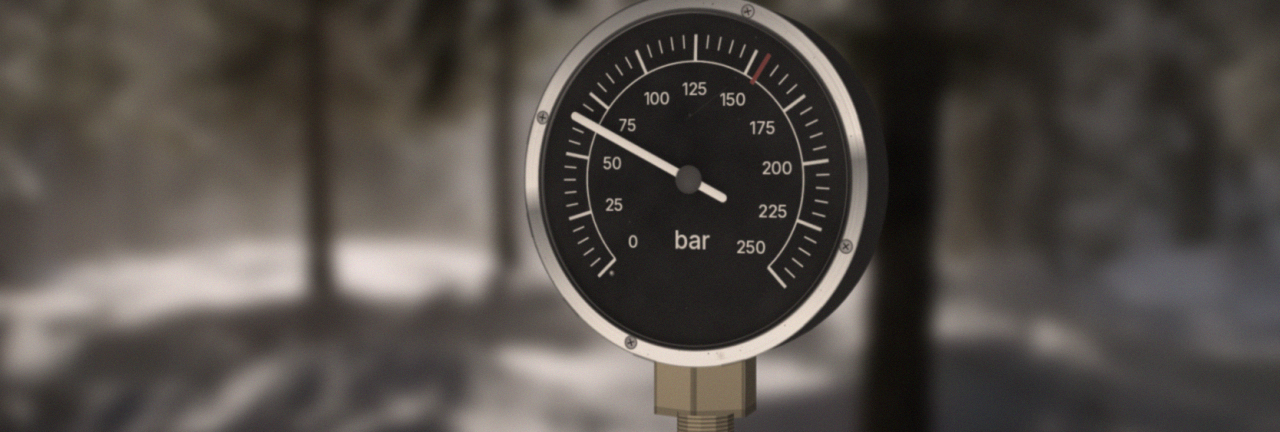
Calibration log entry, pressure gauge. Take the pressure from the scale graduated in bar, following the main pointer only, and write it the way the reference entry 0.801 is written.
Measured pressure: 65
